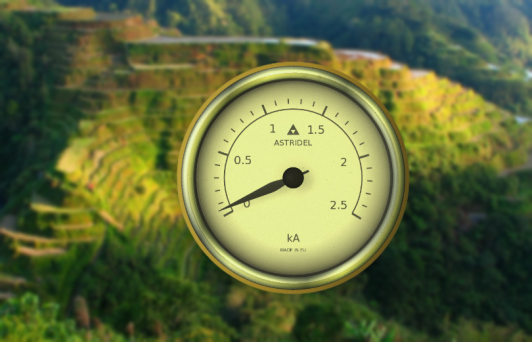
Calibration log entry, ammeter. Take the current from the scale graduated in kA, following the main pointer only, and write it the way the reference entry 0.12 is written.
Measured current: 0.05
